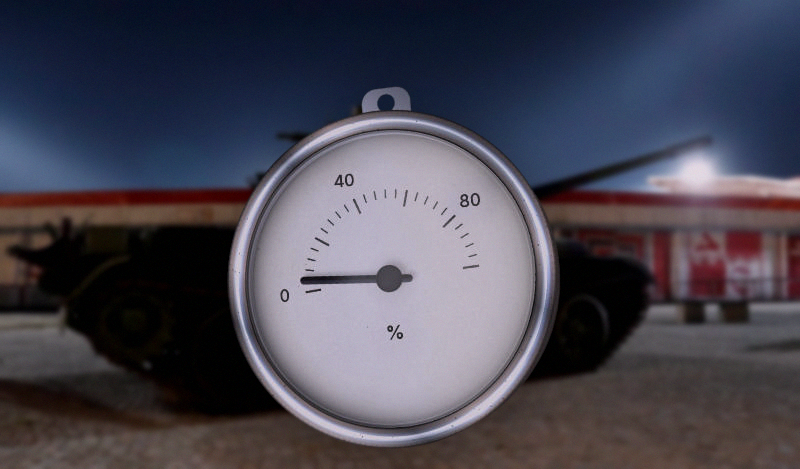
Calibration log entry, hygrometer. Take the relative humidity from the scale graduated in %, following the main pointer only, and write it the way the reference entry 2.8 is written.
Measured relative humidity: 4
